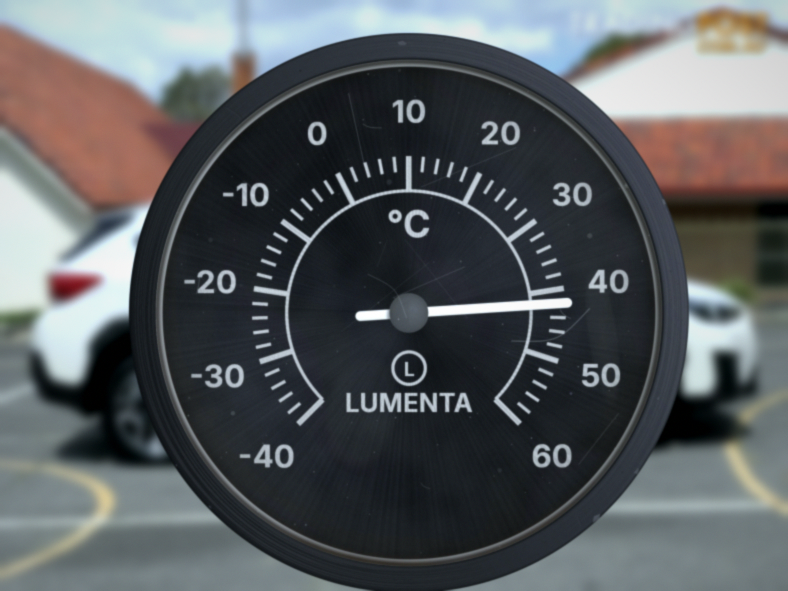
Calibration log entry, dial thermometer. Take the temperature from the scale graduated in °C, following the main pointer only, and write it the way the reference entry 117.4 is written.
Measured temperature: 42
